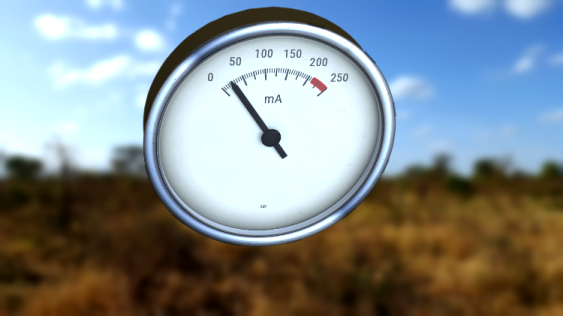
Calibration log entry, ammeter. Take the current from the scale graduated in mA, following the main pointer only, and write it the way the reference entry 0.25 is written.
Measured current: 25
